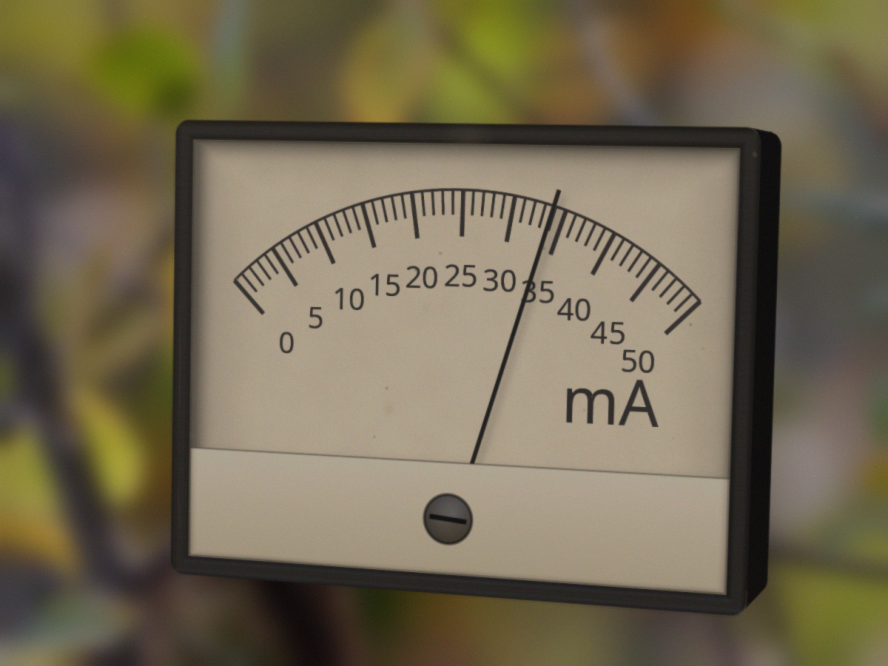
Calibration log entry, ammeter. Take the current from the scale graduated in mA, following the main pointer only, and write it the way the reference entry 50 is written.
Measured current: 34
